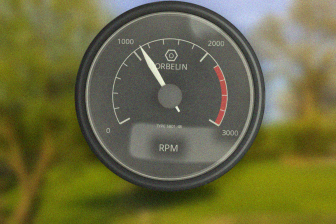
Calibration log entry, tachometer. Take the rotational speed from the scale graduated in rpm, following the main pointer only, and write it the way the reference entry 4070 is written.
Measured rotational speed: 1100
